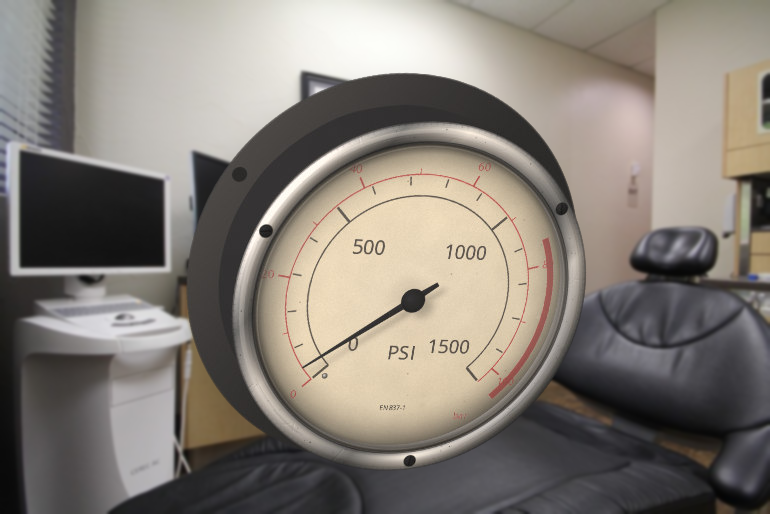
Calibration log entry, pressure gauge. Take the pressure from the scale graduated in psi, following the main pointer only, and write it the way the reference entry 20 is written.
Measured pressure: 50
